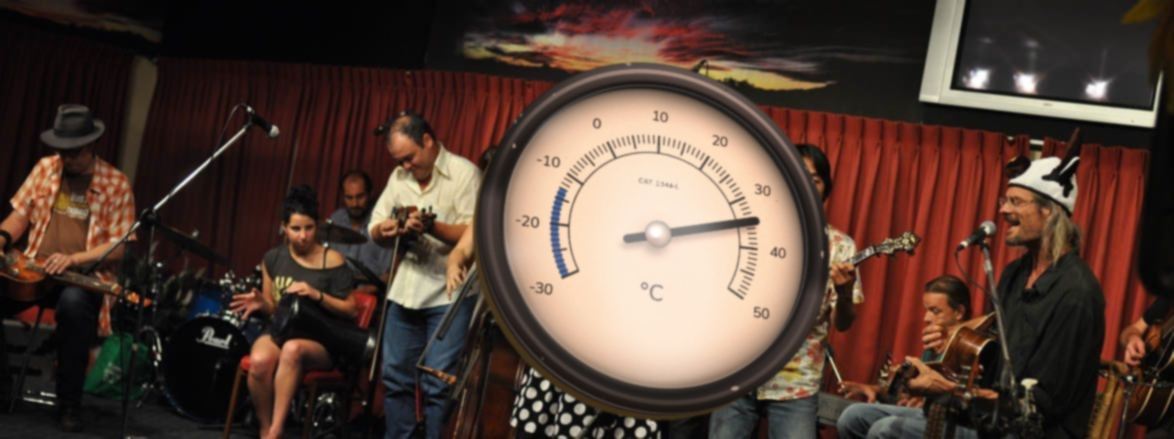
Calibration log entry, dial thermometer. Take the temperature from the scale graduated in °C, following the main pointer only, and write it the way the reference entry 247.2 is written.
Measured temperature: 35
